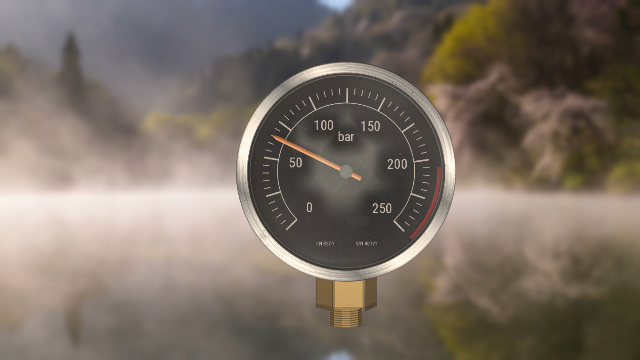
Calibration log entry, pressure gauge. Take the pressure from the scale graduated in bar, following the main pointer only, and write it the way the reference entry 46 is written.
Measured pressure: 65
